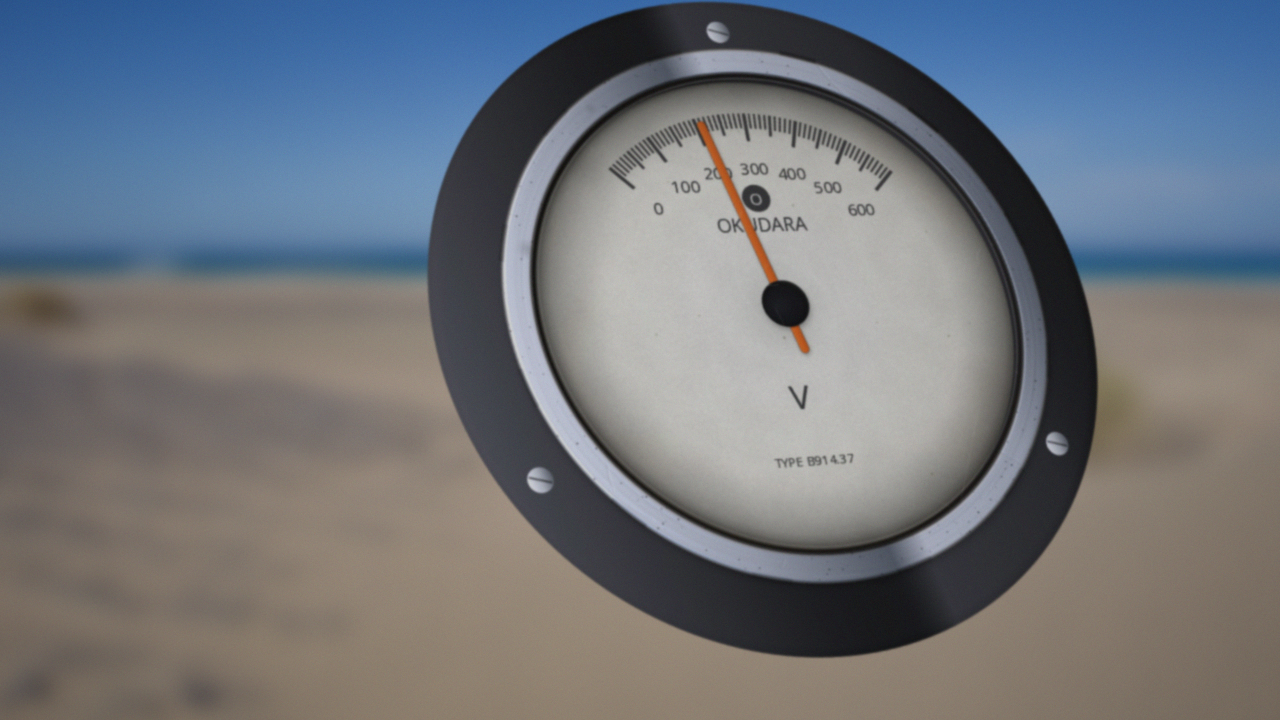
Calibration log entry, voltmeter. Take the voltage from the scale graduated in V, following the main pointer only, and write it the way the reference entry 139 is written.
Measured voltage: 200
